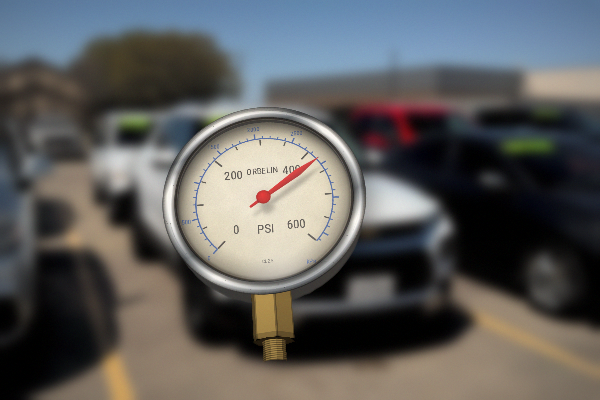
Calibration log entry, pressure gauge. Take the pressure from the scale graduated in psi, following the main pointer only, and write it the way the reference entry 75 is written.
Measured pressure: 425
